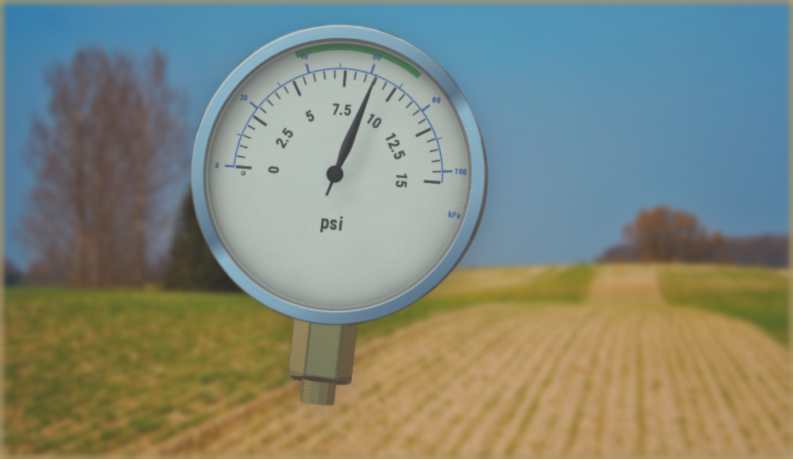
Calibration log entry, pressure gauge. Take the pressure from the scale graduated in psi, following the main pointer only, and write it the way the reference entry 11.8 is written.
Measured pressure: 9
